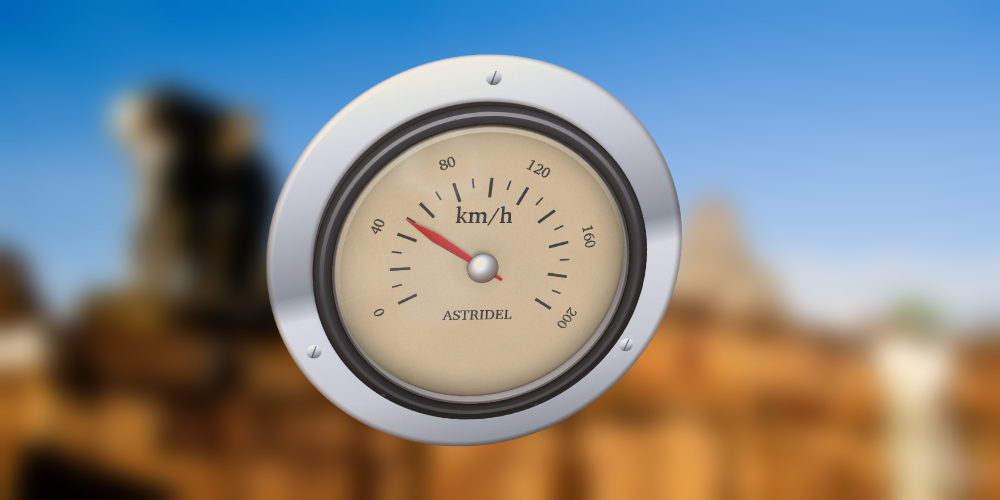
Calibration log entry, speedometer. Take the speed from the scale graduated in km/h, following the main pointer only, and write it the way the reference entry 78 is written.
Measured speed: 50
